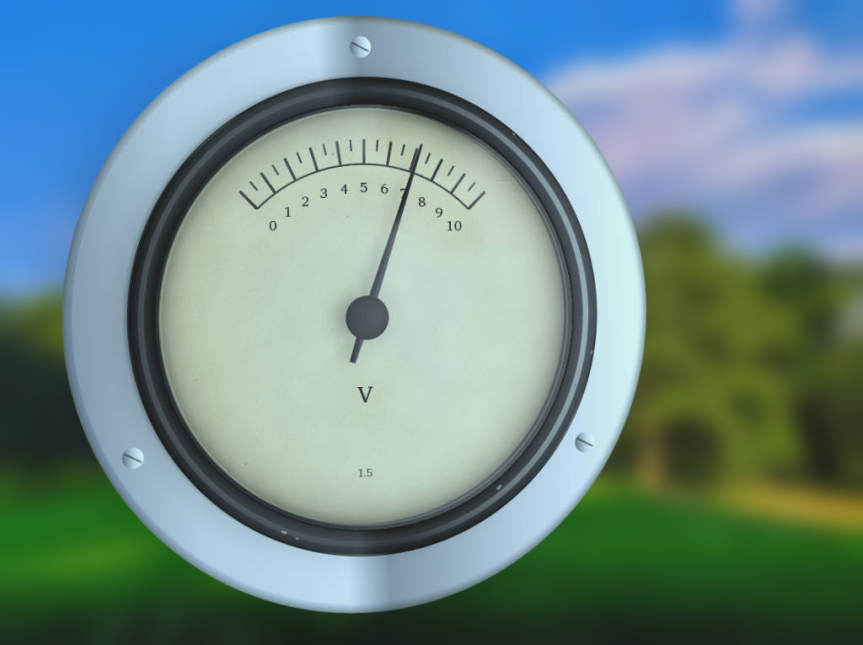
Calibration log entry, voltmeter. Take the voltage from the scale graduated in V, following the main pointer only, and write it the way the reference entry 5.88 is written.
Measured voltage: 7
